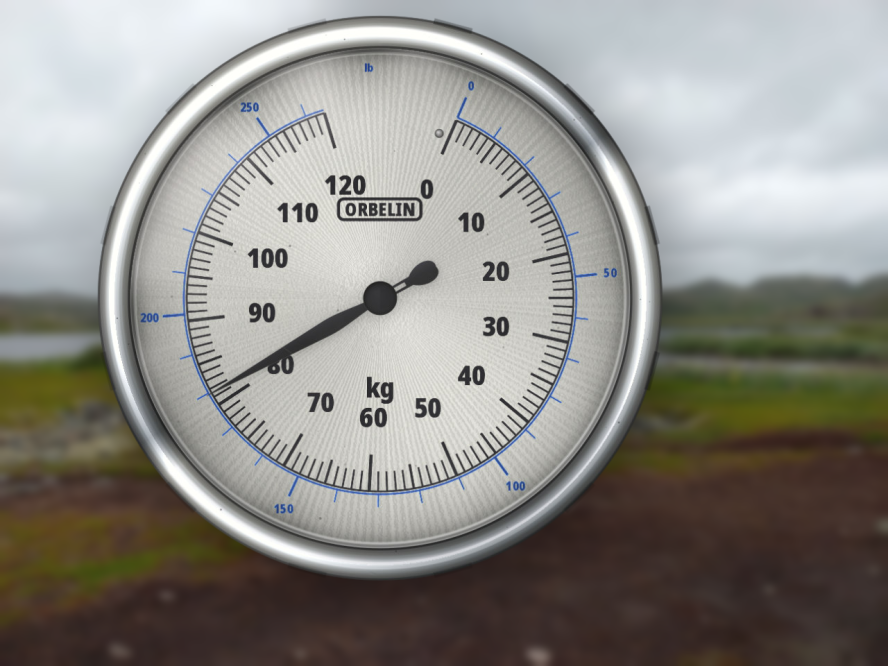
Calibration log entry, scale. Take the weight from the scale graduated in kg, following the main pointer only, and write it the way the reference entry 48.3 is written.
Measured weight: 81.5
